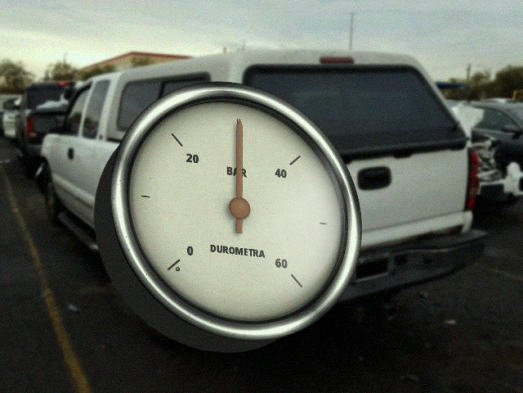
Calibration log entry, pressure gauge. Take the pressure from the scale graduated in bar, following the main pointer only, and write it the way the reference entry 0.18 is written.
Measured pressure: 30
